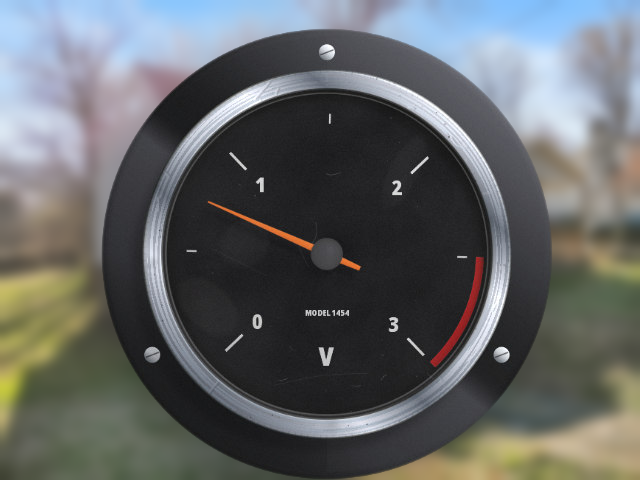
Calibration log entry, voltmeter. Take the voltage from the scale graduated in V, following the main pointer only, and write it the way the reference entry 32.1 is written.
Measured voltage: 0.75
